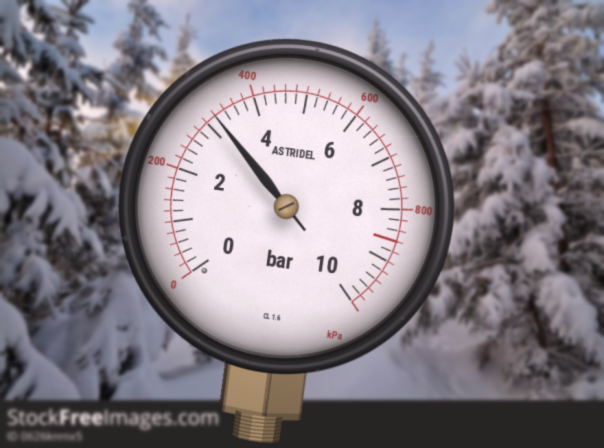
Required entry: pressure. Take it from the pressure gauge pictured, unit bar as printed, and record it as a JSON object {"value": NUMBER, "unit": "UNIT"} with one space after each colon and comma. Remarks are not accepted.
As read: {"value": 3.2, "unit": "bar"}
